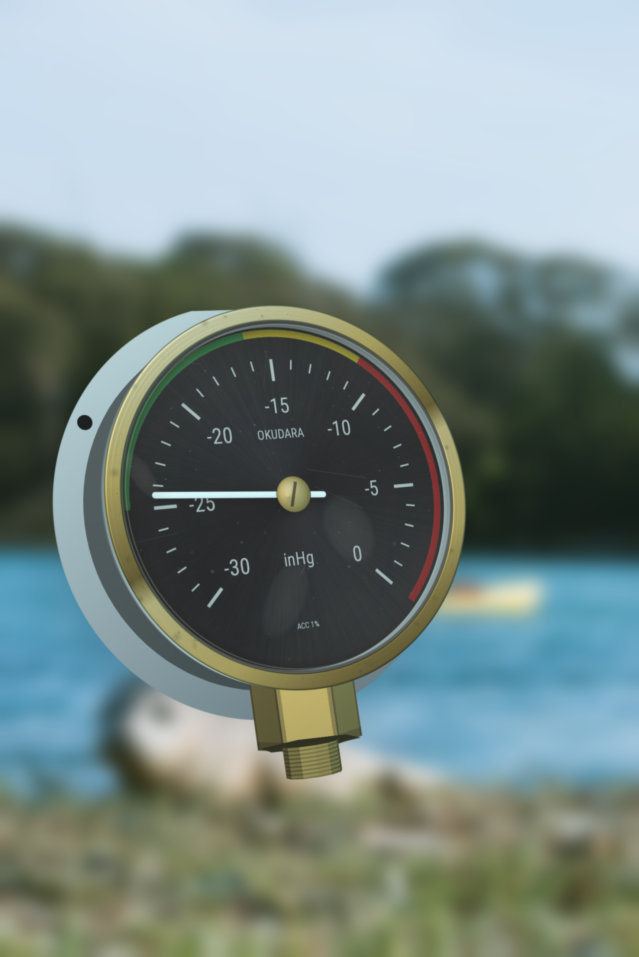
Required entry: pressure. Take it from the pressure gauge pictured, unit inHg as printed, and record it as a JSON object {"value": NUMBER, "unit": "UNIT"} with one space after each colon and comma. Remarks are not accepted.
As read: {"value": -24.5, "unit": "inHg"}
